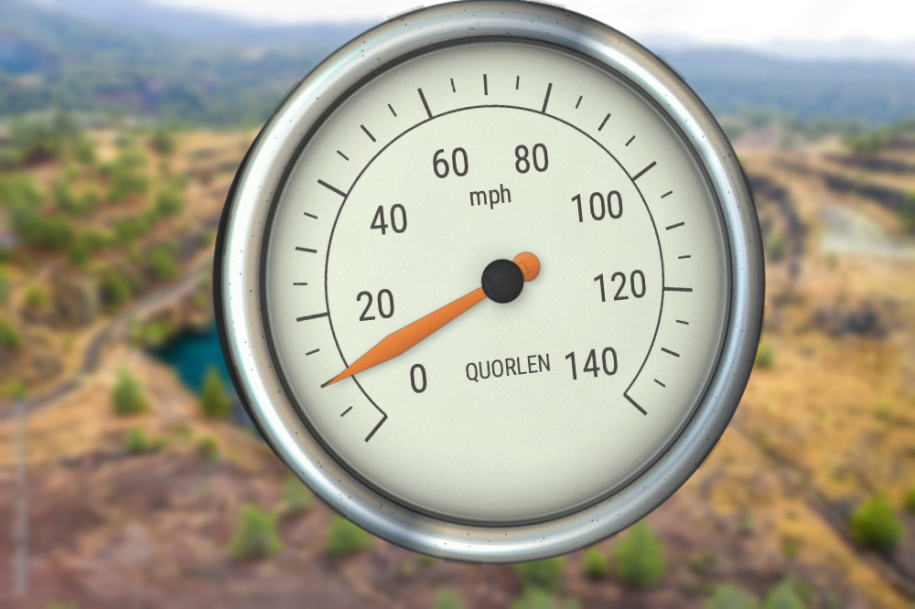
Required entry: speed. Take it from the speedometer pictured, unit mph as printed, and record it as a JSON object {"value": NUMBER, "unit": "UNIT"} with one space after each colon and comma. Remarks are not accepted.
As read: {"value": 10, "unit": "mph"}
